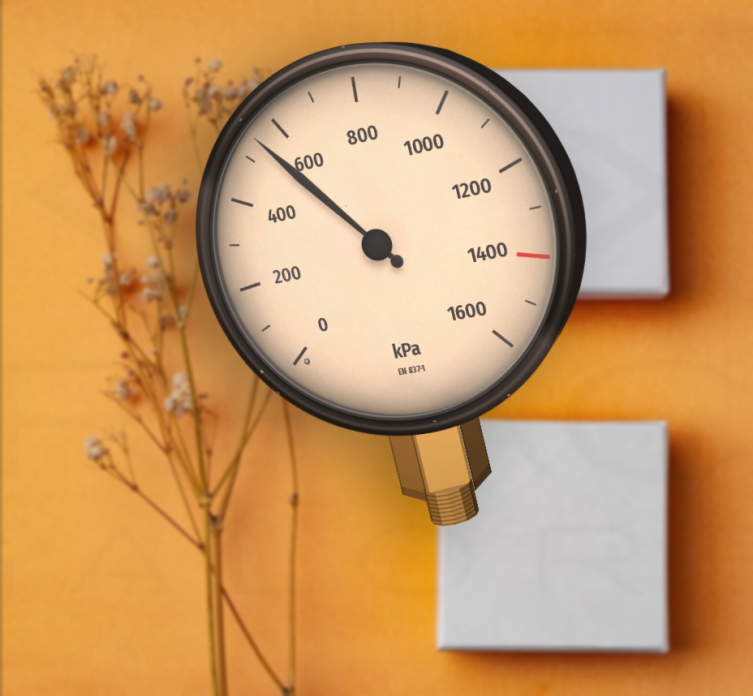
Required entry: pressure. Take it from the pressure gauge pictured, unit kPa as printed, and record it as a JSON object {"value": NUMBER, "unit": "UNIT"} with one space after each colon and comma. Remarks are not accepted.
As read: {"value": 550, "unit": "kPa"}
